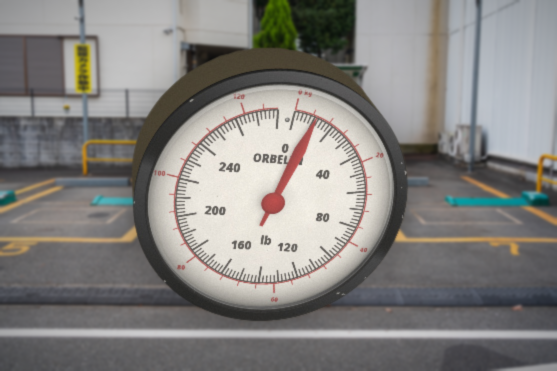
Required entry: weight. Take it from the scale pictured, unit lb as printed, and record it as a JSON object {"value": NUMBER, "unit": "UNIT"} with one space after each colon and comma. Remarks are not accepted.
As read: {"value": 10, "unit": "lb"}
